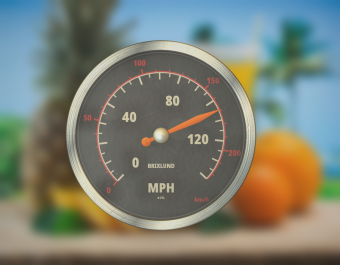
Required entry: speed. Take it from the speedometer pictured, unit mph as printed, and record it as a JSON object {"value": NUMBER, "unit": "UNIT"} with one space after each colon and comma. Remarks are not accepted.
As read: {"value": 105, "unit": "mph"}
